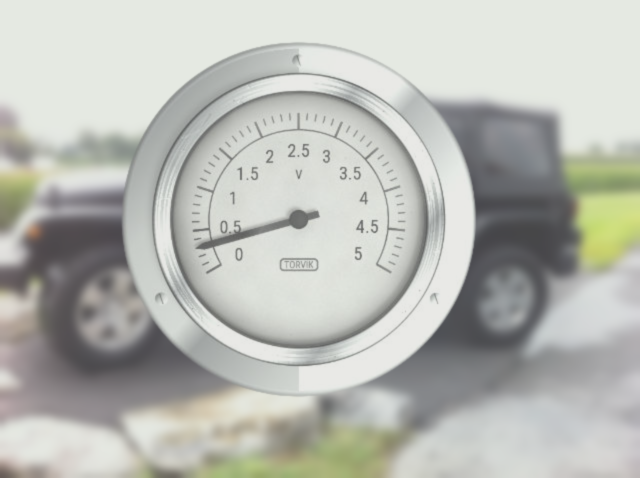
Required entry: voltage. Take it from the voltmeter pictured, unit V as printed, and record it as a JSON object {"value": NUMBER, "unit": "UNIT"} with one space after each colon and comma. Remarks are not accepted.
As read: {"value": 0.3, "unit": "V"}
